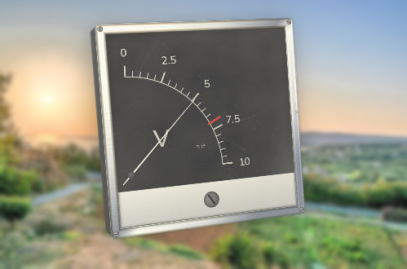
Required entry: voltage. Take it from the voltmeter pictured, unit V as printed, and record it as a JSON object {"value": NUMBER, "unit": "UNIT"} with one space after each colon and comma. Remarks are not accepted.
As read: {"value": 5, "unit": "V"}
